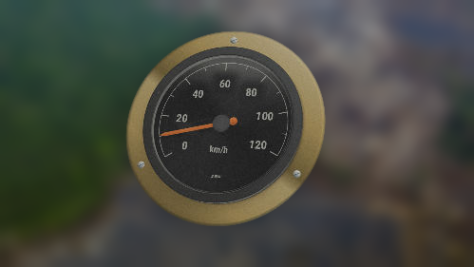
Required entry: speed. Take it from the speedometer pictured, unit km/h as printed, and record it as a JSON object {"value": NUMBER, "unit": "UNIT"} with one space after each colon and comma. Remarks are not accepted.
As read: {"value": 10, "unit": "km/h"}
